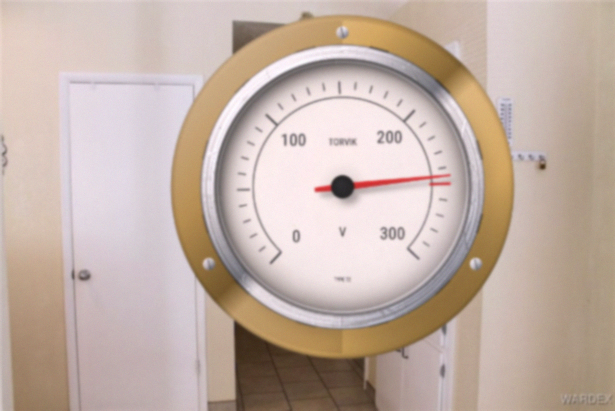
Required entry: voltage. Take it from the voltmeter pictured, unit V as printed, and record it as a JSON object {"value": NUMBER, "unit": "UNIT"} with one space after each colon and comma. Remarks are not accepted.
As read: {"value": 245, "unit": "V"}
